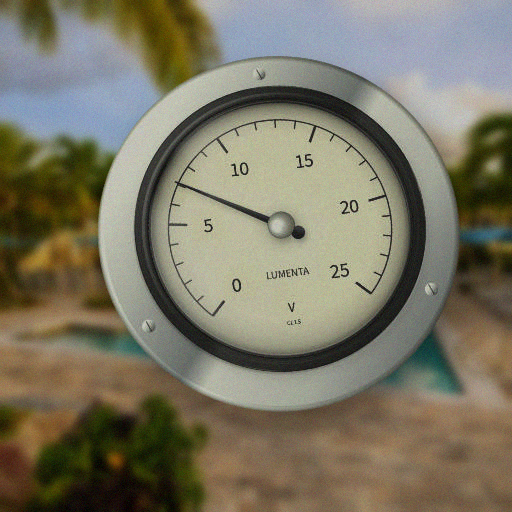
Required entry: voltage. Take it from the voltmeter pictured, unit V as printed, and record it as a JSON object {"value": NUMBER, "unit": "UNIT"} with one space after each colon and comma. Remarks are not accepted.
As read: {"value": 7, "unit": "V"}
